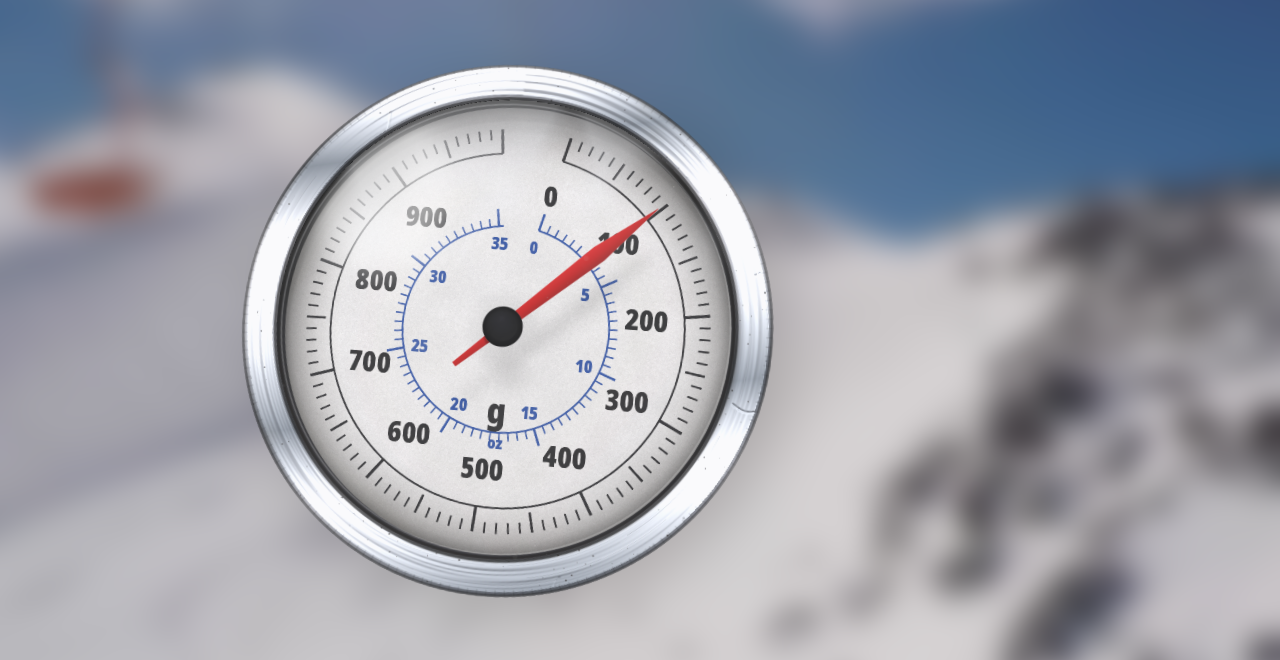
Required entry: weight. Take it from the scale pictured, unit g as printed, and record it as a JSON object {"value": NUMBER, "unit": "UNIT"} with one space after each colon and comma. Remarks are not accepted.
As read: {"value": 100, "unit": "g"}
